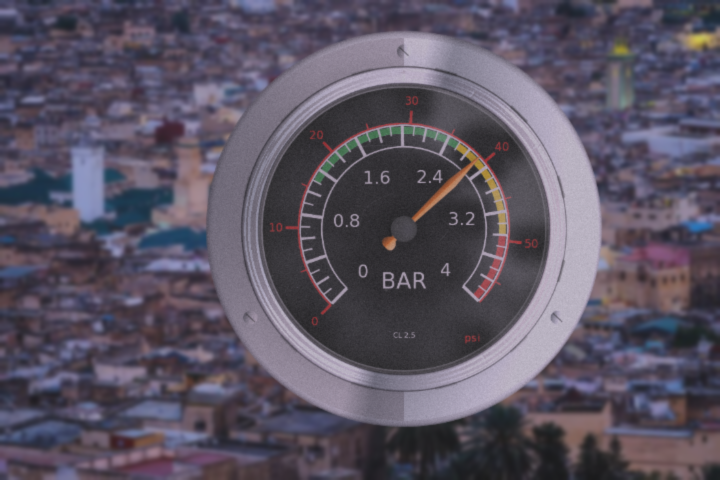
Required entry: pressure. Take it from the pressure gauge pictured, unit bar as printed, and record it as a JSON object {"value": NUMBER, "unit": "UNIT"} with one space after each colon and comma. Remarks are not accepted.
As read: {"value": 2.7, "unit": "bar"}
